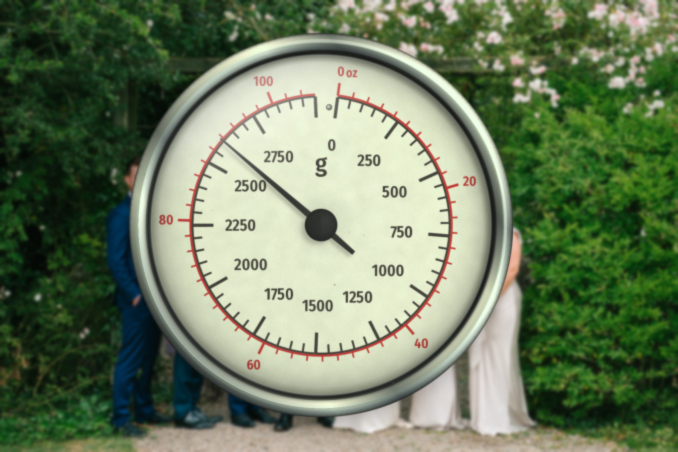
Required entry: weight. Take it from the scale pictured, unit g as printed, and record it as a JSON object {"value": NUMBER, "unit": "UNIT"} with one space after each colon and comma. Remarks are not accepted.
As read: {"value": 2600, "unit": "g"}
